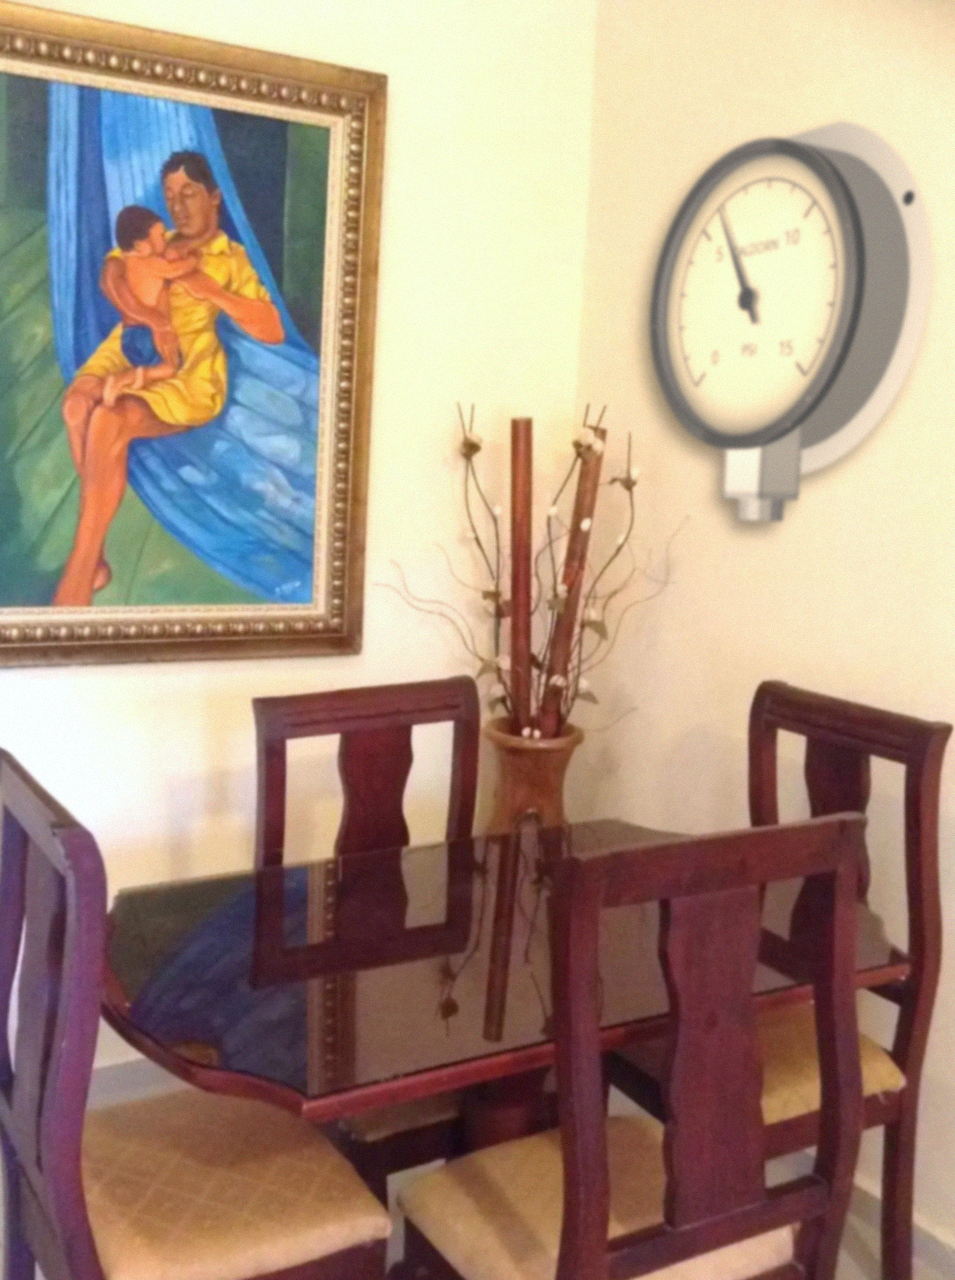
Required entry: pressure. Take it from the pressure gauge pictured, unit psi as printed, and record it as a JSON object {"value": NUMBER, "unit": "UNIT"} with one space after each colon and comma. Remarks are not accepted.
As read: {"value": 6, "unit": "psi"}
